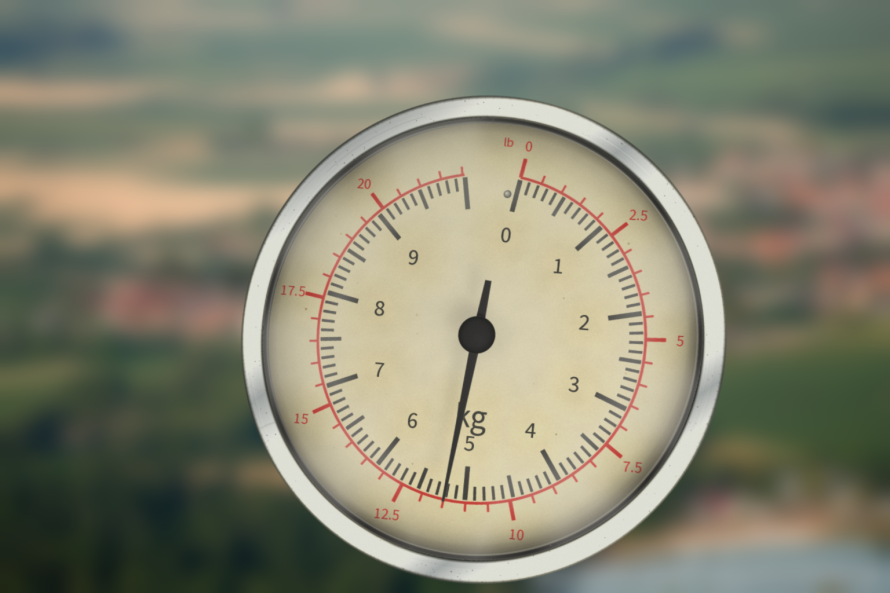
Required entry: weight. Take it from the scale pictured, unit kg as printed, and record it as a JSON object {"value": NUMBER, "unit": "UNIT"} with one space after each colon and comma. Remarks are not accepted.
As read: {"value": 5.2, "unit": "kg"}
